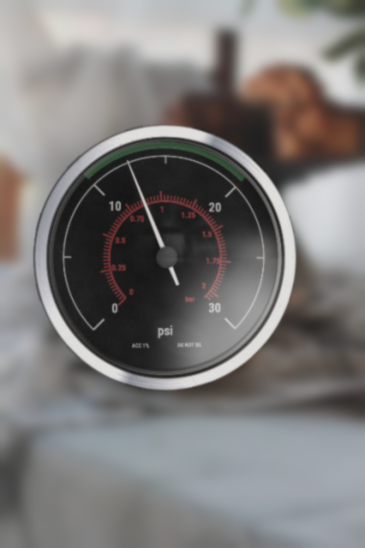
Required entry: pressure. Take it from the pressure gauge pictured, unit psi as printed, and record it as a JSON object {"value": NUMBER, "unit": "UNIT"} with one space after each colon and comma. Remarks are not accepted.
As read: {"value": 12.5, "unit": "psi"}
